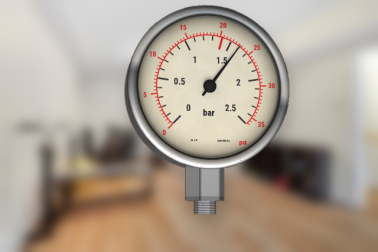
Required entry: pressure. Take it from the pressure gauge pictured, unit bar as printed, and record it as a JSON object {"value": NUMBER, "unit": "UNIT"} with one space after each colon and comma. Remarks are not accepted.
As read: {"value": 1.6, "unit": "bar"}
